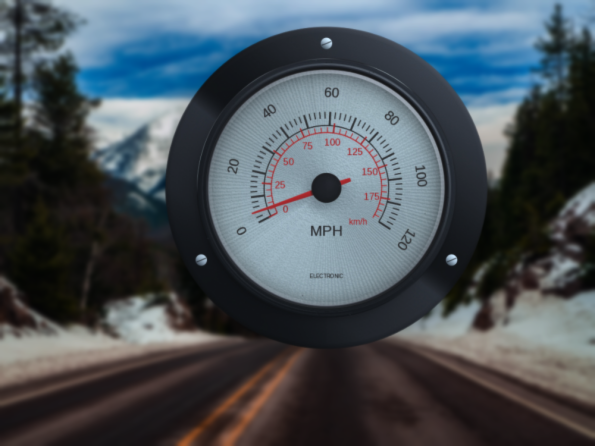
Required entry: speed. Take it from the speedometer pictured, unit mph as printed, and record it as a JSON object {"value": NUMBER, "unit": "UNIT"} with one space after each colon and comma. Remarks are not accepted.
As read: {"value": 4, "unit": "mph"}
